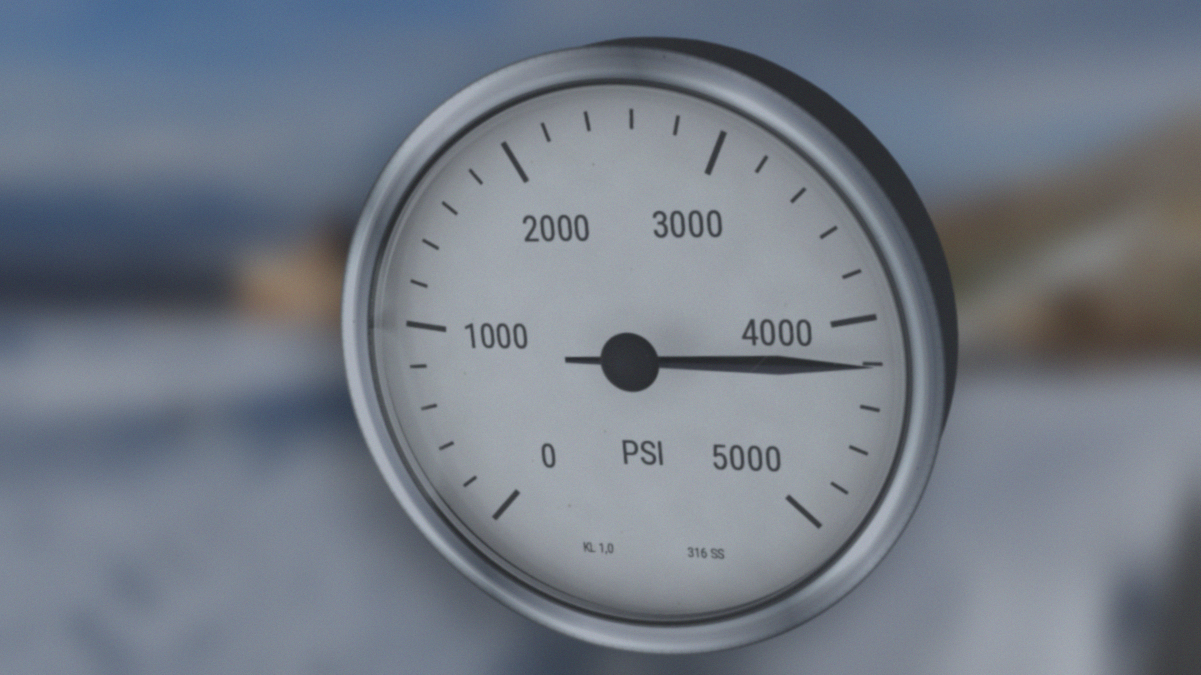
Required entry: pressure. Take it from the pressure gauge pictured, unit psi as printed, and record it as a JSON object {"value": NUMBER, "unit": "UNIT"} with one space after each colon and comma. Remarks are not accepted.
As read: {"value": 4200, "unit": "psi"}
